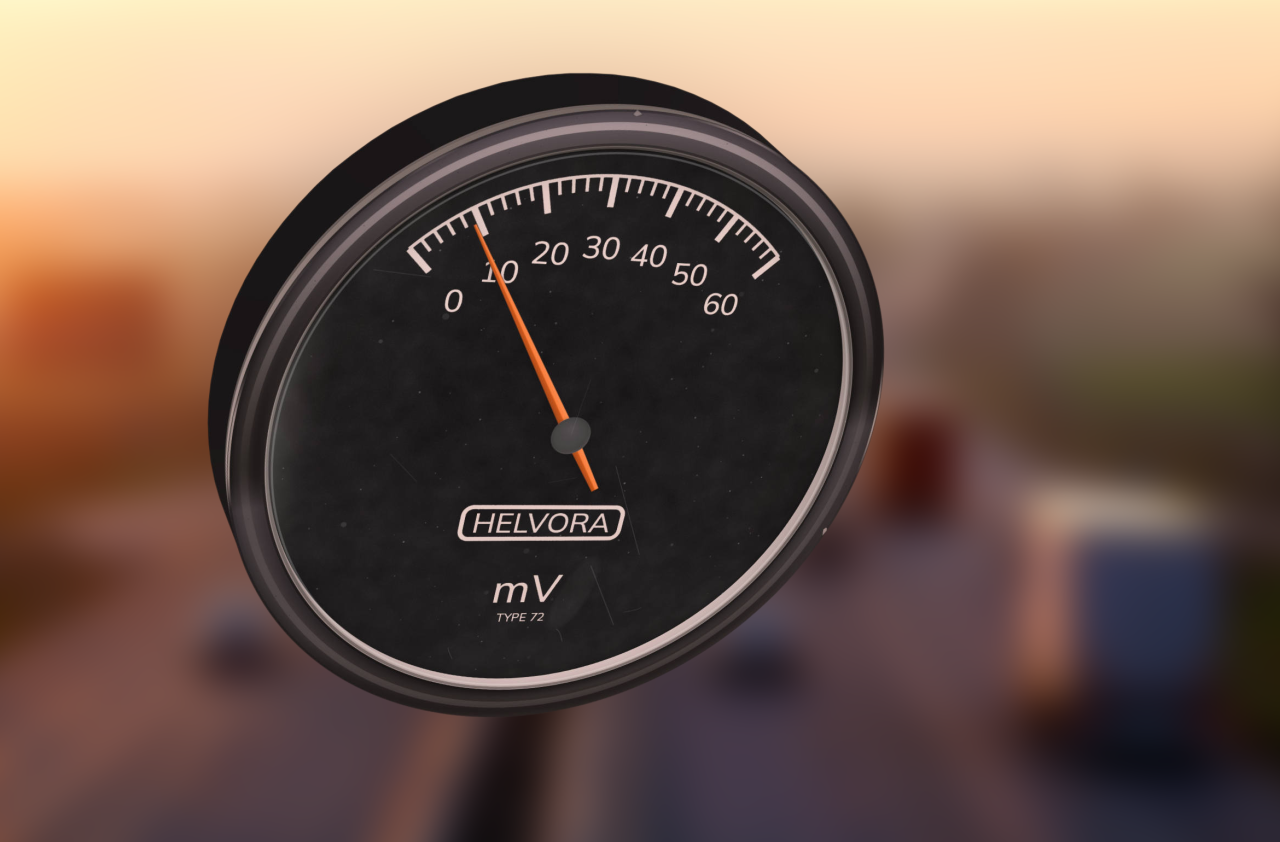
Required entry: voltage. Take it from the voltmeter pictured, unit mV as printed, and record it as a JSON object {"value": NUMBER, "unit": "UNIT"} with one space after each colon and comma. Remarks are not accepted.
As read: {"value": 9, "unit": "mV"}
